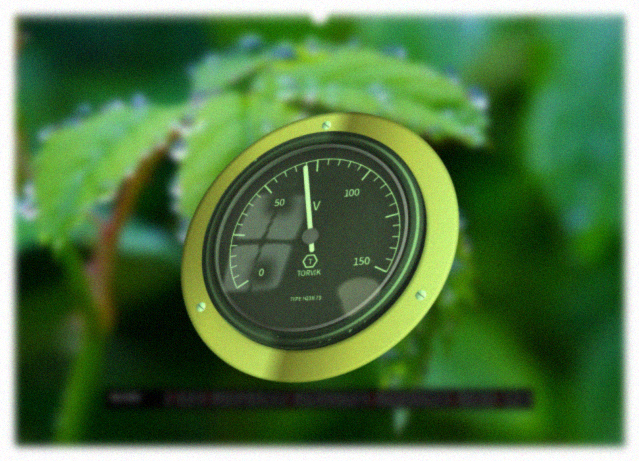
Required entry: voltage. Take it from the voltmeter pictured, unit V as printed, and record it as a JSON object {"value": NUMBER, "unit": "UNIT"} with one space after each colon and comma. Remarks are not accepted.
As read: {"value": 70, "unit": "V"}
